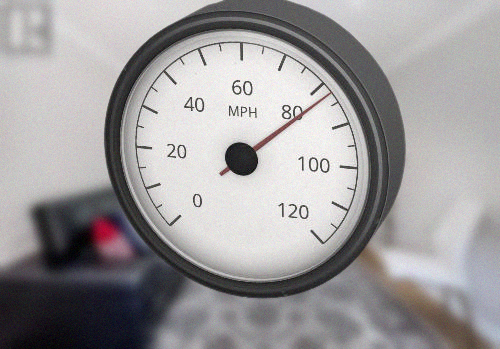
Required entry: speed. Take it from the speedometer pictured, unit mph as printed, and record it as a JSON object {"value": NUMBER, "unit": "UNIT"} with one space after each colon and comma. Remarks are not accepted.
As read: {"value": 82.5, "unit": "mph"}
